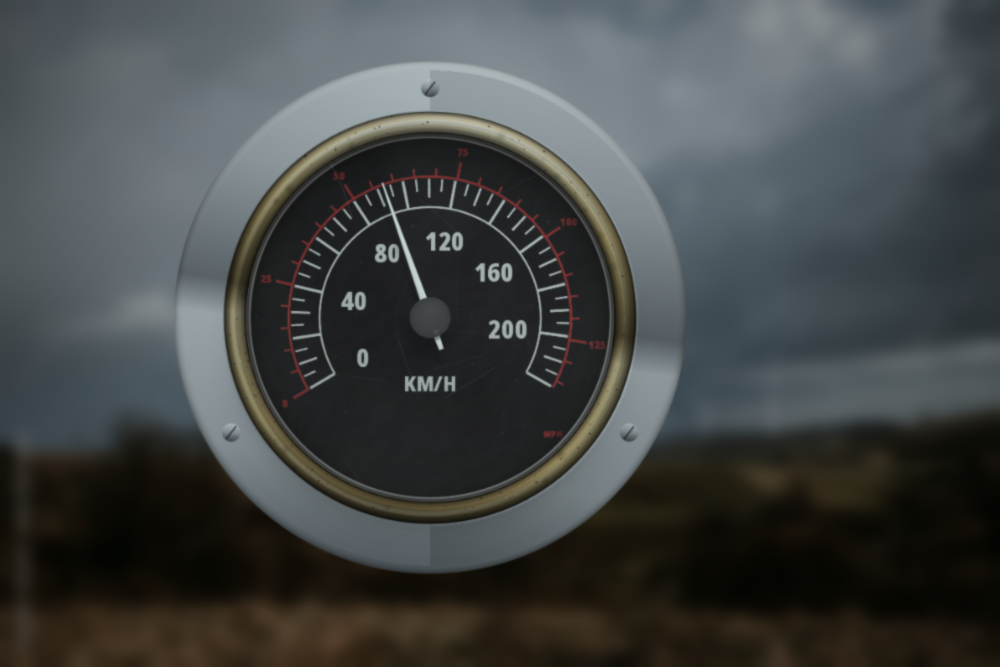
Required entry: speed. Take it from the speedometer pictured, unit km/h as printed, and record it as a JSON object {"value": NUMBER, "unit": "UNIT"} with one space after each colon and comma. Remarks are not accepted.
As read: {"value": 92.5, "unit": "km/h"}
